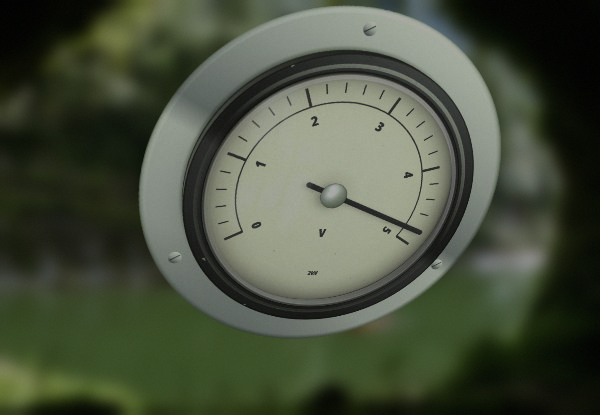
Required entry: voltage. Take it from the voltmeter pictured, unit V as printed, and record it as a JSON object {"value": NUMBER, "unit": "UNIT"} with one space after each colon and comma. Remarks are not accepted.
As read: {"value": 4.8, "unit": "V"}
